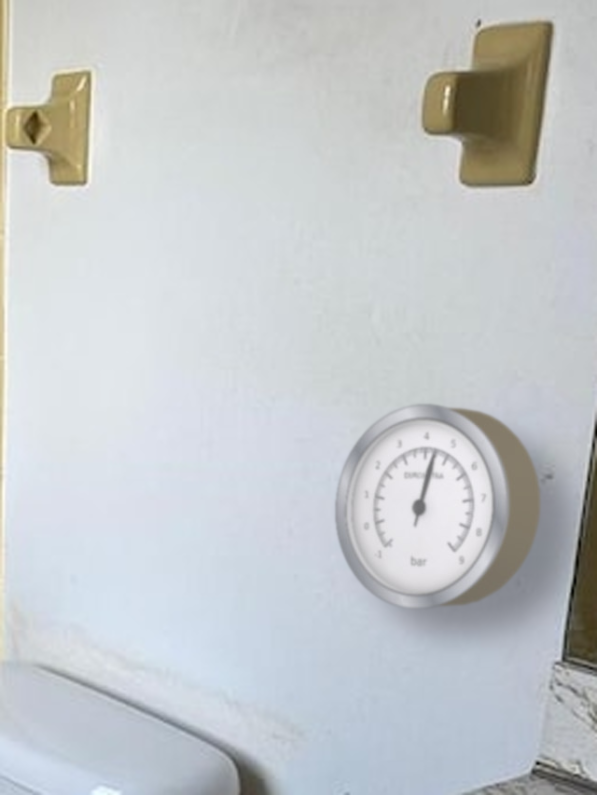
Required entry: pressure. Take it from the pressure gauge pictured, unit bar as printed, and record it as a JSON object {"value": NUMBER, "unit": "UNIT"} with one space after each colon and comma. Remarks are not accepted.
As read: {"value": 4.5, "unit": "bar"}
